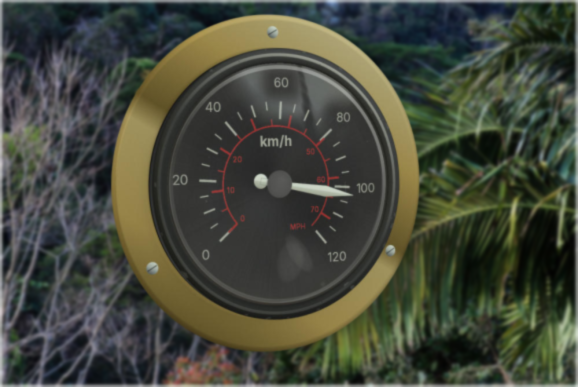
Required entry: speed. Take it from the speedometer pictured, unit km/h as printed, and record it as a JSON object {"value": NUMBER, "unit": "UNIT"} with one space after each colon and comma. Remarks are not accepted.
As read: {"value": 102.5, "unit": "km/h"}
